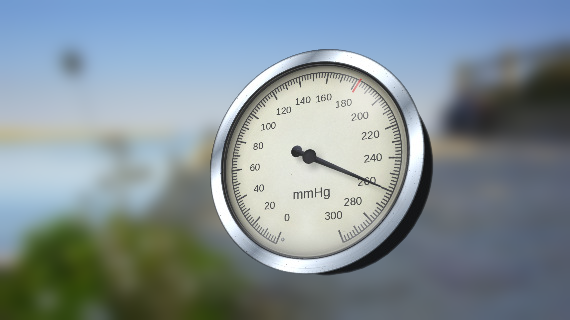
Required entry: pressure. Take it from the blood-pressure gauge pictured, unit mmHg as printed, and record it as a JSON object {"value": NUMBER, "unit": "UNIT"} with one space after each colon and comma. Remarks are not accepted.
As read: {"value": 260, "unit": "mmHg"}
